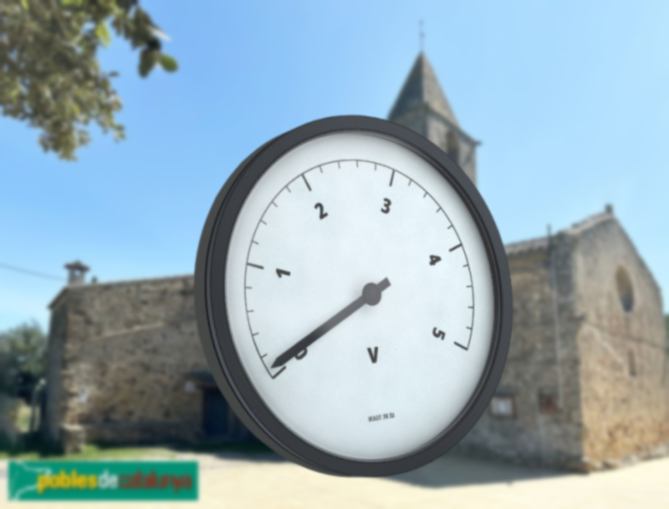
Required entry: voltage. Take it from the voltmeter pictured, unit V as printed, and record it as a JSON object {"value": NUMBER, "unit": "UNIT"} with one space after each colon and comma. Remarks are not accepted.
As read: {"value": 0.1, "unit": "V"}
